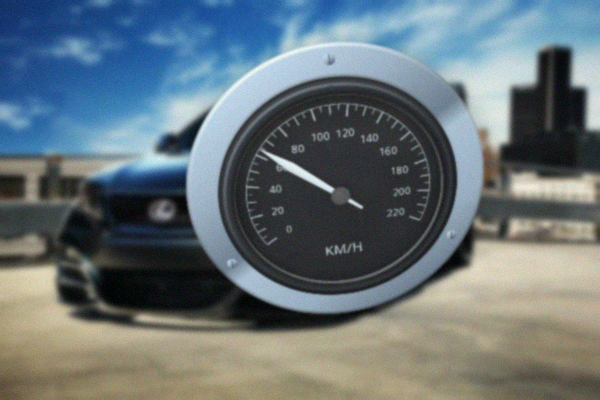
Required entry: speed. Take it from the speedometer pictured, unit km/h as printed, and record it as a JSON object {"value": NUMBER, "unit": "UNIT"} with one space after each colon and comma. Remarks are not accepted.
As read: {"value": 65, "unit": "km/h"}
